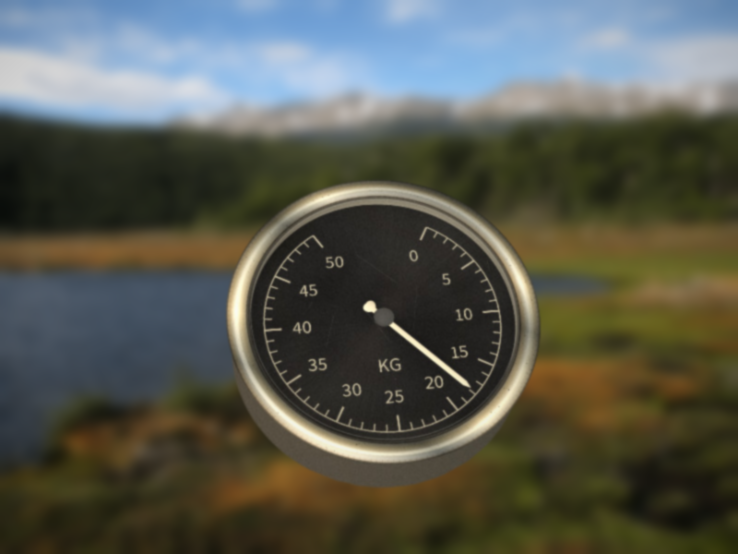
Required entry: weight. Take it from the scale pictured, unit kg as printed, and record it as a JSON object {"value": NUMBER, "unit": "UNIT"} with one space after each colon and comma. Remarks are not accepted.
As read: {"value": 18, "unit": "kg"}
